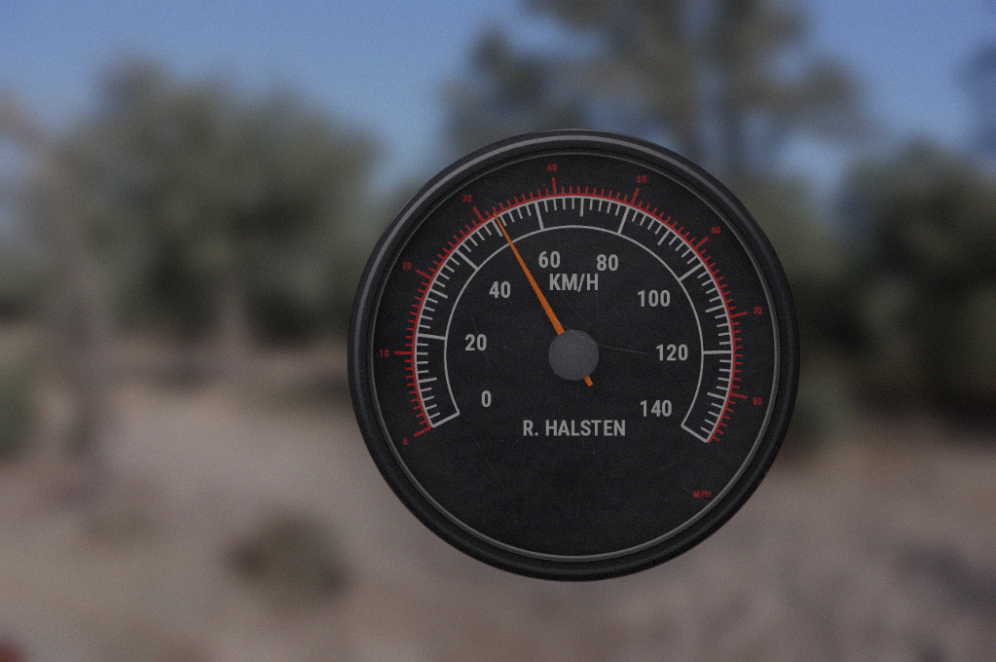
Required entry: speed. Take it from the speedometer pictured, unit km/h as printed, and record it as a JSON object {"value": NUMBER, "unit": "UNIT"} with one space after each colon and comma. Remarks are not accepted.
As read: {"value": 51, "unit": "km/h"}
